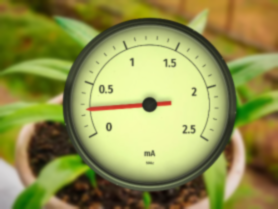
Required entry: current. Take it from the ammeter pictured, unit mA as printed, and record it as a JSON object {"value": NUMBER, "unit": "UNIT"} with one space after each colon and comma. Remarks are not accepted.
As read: {"value": 0.25, "unit": "mA"}
